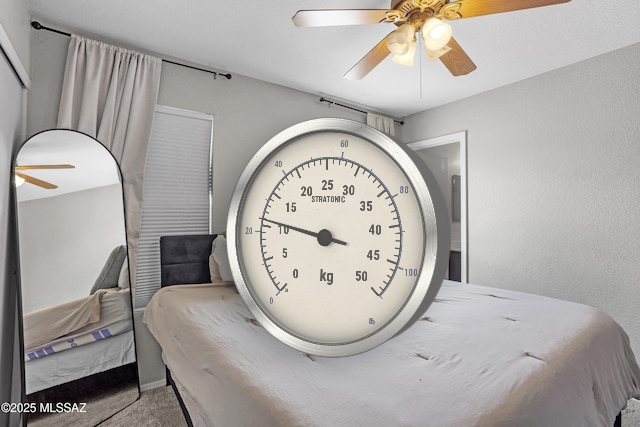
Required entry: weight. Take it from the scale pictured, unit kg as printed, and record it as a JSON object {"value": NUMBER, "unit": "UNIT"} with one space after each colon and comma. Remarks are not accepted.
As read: {"value": 11, "unit": "kg"}
